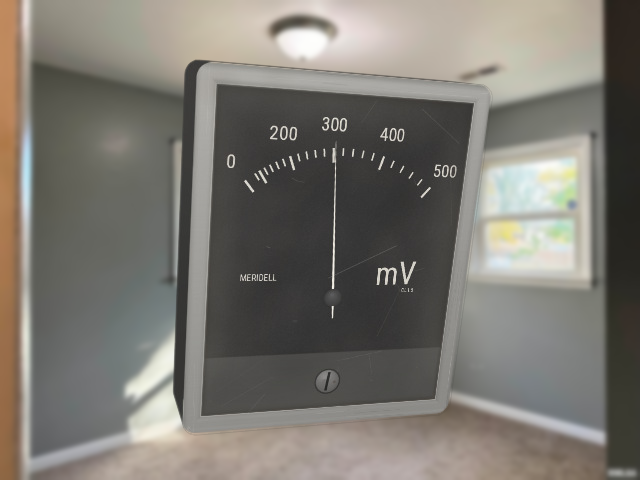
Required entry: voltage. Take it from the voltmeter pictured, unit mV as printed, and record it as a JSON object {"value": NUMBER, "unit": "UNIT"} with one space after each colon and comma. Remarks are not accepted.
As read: {"value": 300, "unit": "mV"}
